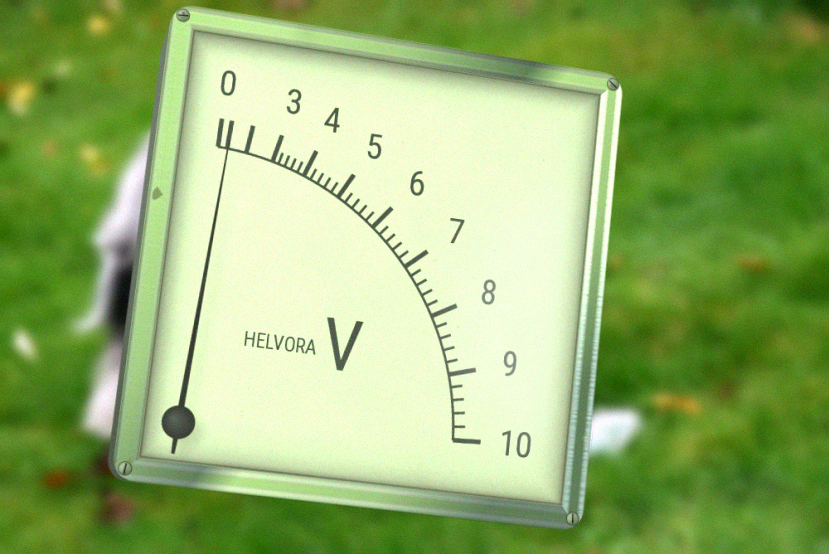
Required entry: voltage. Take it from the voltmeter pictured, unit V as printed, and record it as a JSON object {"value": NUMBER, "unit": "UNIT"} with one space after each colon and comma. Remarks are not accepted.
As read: {"value": 1, "unit": "V"}
